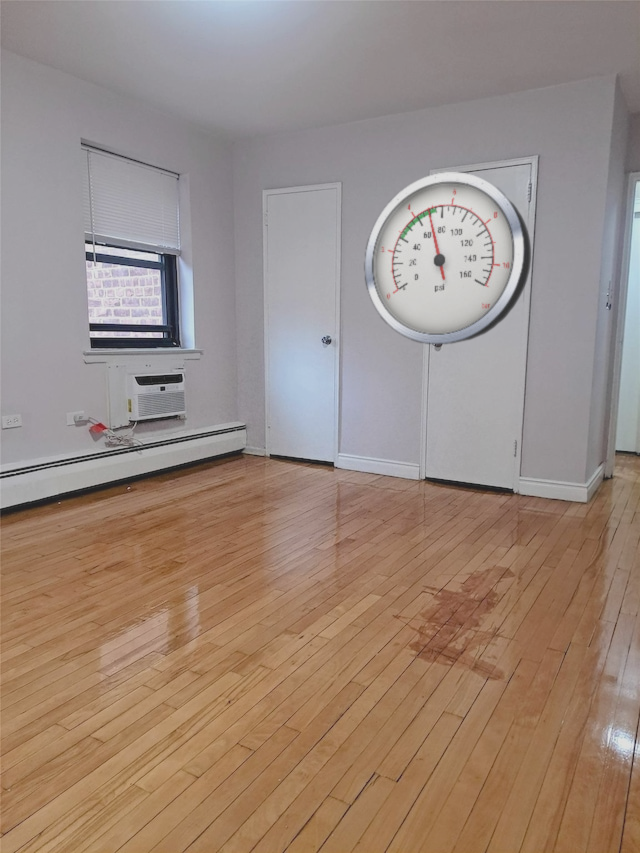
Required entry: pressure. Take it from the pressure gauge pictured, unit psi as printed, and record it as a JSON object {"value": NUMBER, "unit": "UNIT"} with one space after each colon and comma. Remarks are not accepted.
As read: {"value": 70, "unit": "psi"}
